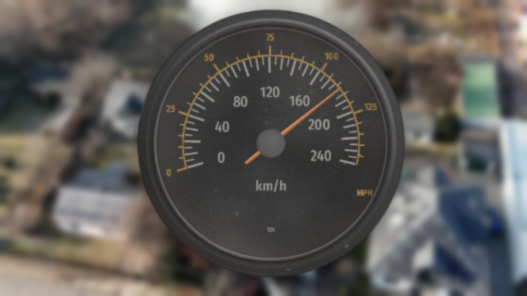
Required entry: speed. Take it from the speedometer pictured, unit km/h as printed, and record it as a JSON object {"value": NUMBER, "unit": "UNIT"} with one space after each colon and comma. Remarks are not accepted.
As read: {"value": 180, "unit": "km/h"}
